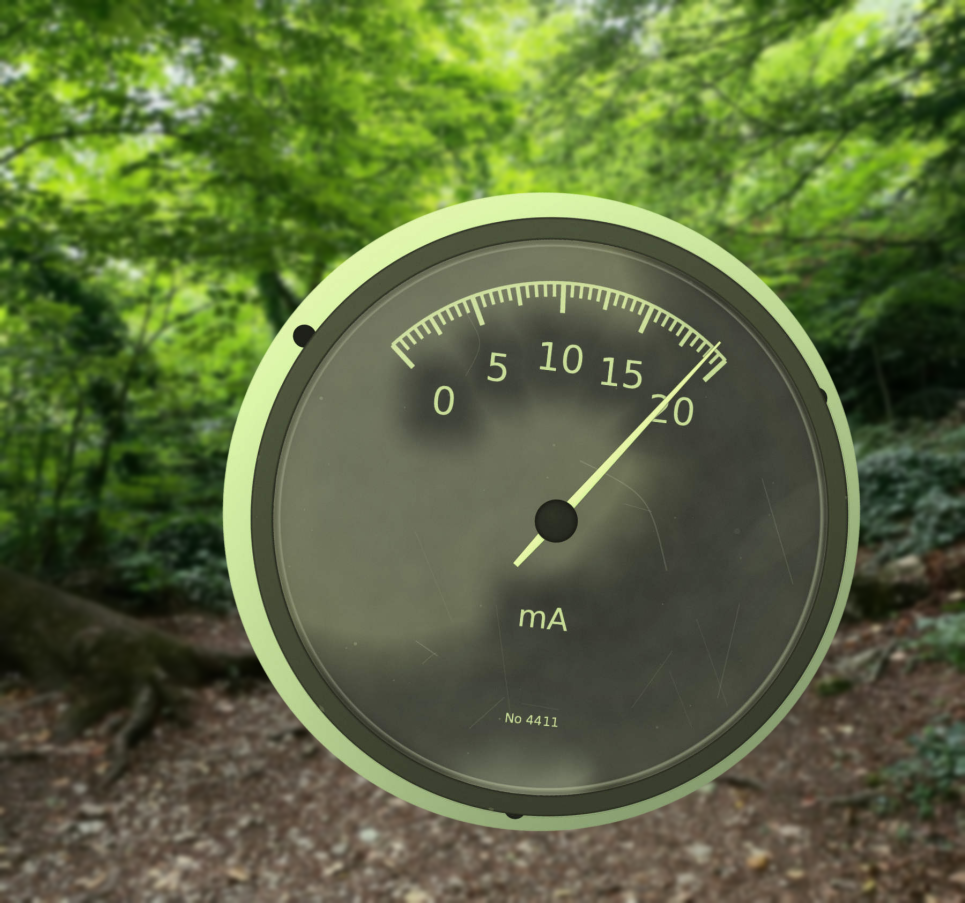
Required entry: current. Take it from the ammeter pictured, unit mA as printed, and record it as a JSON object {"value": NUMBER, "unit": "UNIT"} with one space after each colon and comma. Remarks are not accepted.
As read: {"value": 19, "unit": "mA"}
